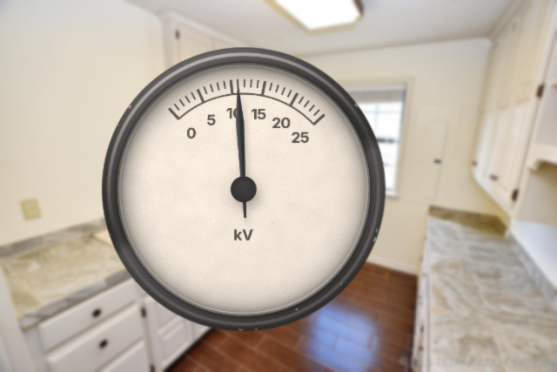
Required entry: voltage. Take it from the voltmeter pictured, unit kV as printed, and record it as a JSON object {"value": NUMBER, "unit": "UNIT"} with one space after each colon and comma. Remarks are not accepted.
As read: {"value": 11, "unit": "kV"}
